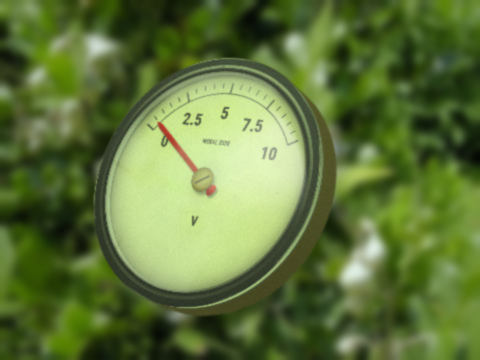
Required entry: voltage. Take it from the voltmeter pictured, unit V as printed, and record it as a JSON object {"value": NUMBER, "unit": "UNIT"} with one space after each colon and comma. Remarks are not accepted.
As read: {"value": 0.5, "unit": "V"}
